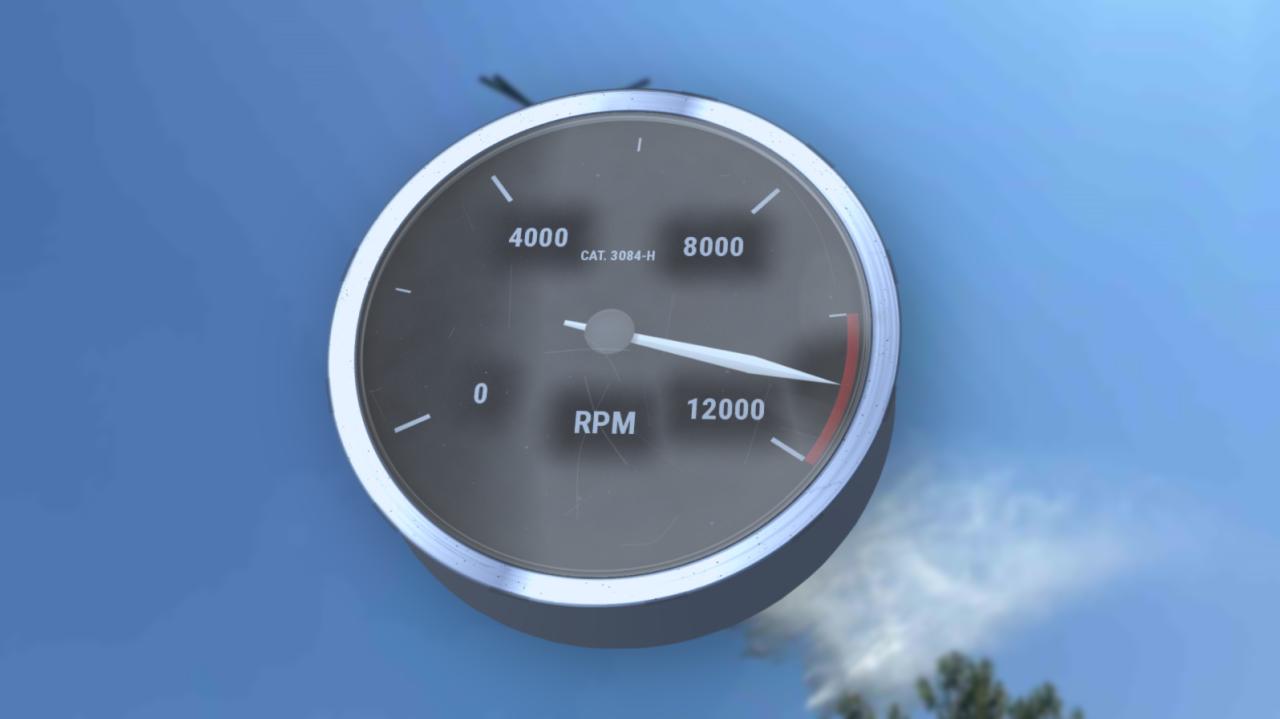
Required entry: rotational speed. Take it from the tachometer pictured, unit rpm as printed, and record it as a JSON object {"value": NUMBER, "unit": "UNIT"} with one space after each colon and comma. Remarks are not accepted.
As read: {"value": 11000, "unit": "rpm"}
